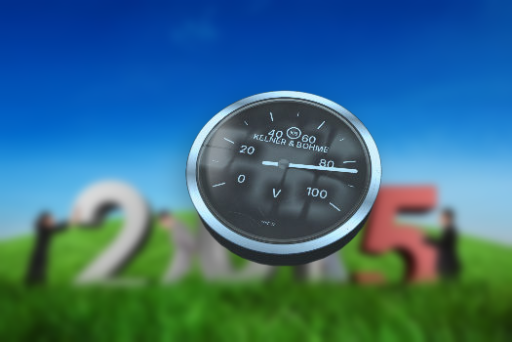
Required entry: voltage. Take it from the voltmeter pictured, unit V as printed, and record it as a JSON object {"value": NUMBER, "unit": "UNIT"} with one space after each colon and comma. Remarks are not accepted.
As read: {"value": 85, "unit": "V"}
